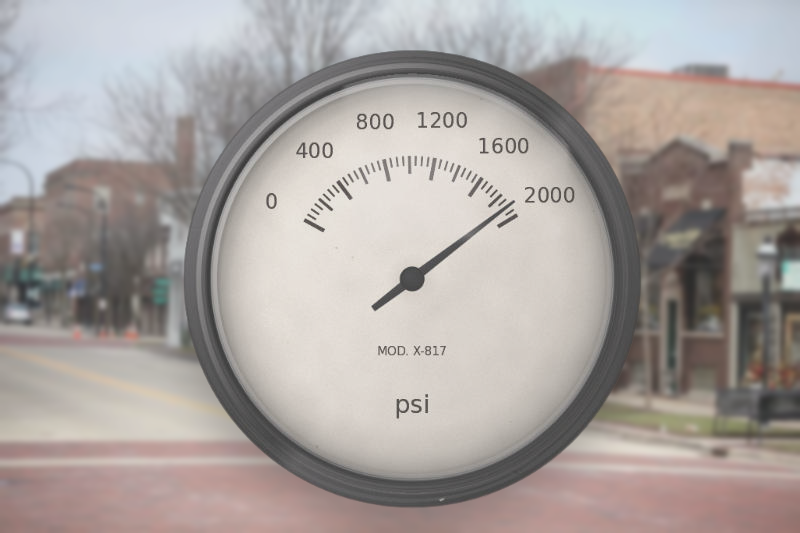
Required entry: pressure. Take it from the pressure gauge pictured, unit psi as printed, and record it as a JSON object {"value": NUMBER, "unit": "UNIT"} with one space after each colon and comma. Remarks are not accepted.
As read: {"value": 1900, "unit": "psi"}
